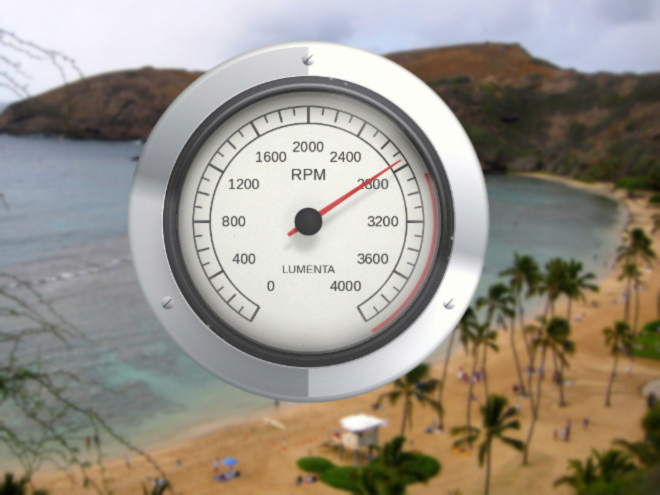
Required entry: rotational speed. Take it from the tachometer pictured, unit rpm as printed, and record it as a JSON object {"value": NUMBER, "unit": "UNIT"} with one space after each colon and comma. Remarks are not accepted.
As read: {"value": 2750, "unit": "rpm"}
